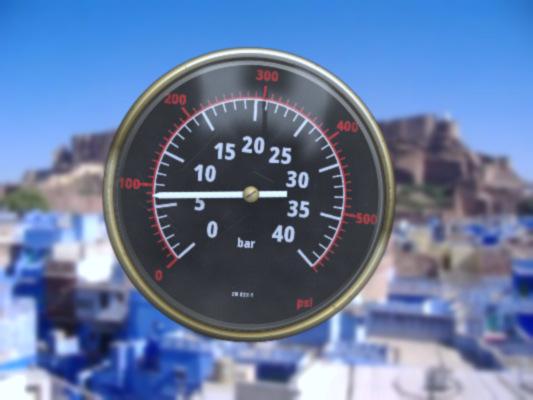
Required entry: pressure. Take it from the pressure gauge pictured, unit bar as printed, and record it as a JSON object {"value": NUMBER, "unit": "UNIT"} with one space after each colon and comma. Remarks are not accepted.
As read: {"value": 6, "unit": "bar"}
